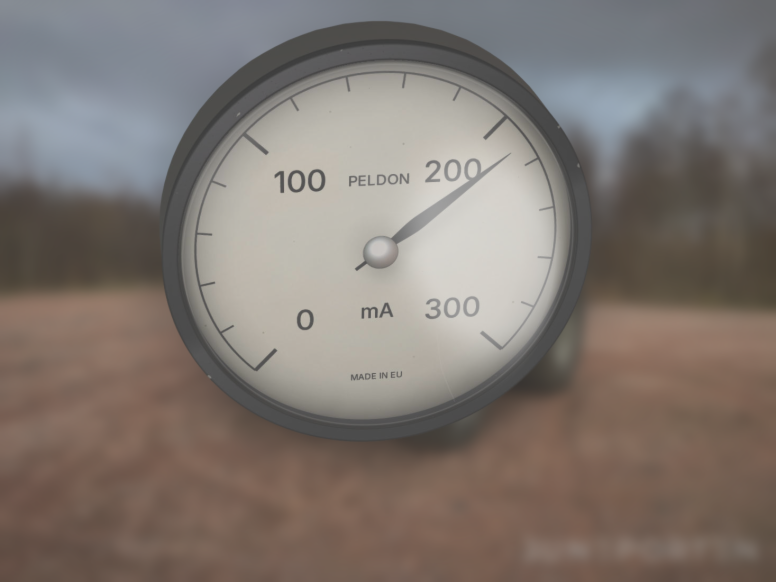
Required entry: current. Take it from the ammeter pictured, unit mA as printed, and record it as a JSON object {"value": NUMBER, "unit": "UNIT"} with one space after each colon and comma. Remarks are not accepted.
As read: {"value": 210, "unit": "mA"}
